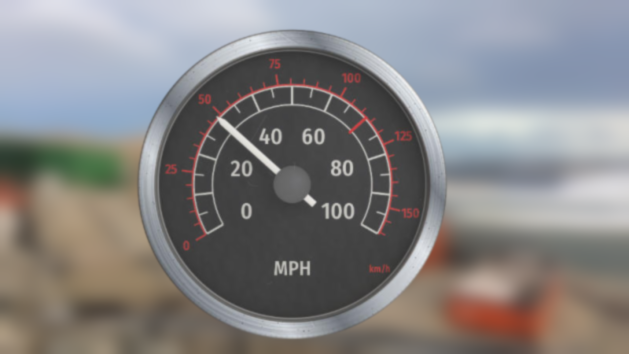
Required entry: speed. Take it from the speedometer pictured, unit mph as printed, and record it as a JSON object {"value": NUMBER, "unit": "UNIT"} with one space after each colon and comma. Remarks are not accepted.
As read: {"value": 30, "unit": "mph"}
